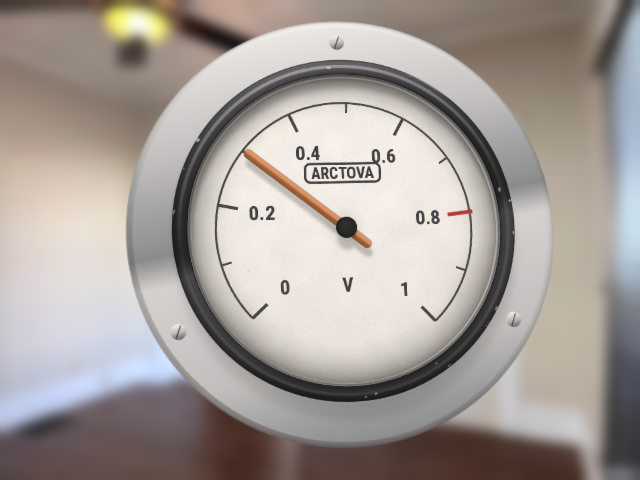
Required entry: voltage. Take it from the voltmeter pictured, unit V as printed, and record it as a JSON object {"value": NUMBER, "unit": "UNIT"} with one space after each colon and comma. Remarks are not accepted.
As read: {"value": 0.3, "unit": "V"}
